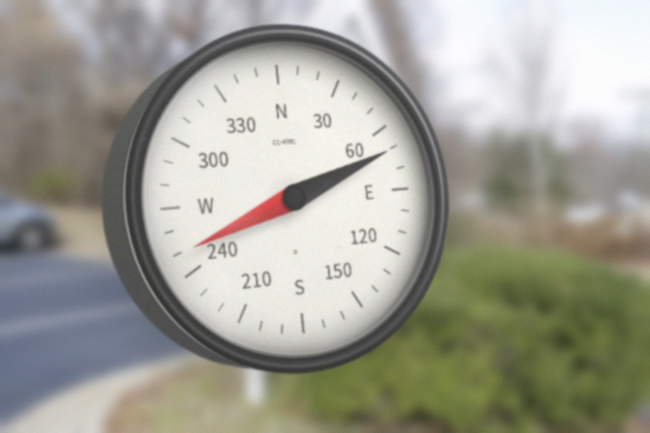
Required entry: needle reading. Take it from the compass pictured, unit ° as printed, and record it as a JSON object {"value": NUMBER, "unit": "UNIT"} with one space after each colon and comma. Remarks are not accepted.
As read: {"value": 250, "unit": "°"}
